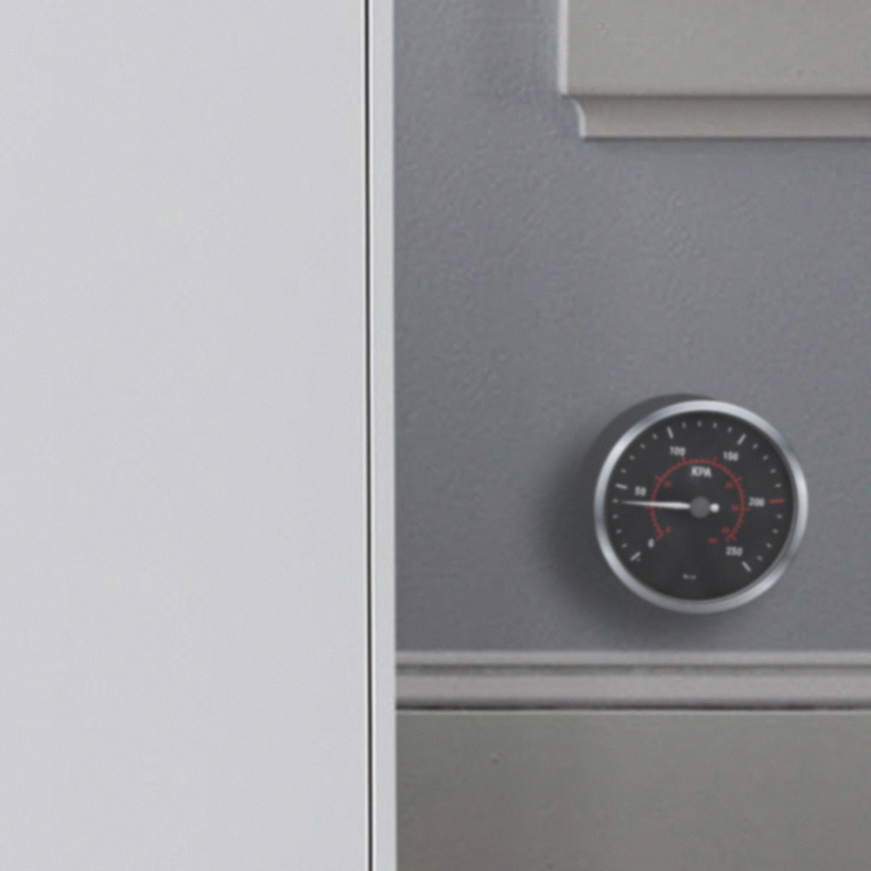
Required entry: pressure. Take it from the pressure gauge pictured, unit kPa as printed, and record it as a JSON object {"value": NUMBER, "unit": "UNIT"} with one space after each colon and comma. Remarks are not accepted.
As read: {"value": 40, "unit": "kPa"}
